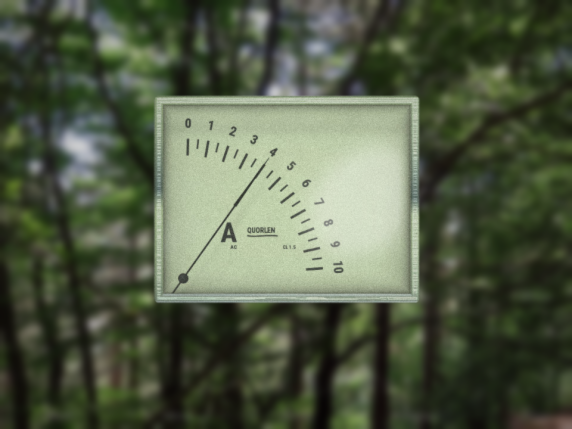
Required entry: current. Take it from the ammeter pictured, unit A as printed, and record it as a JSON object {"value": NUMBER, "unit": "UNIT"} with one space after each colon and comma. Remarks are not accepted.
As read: {"value": 4, "unit": "A"}
